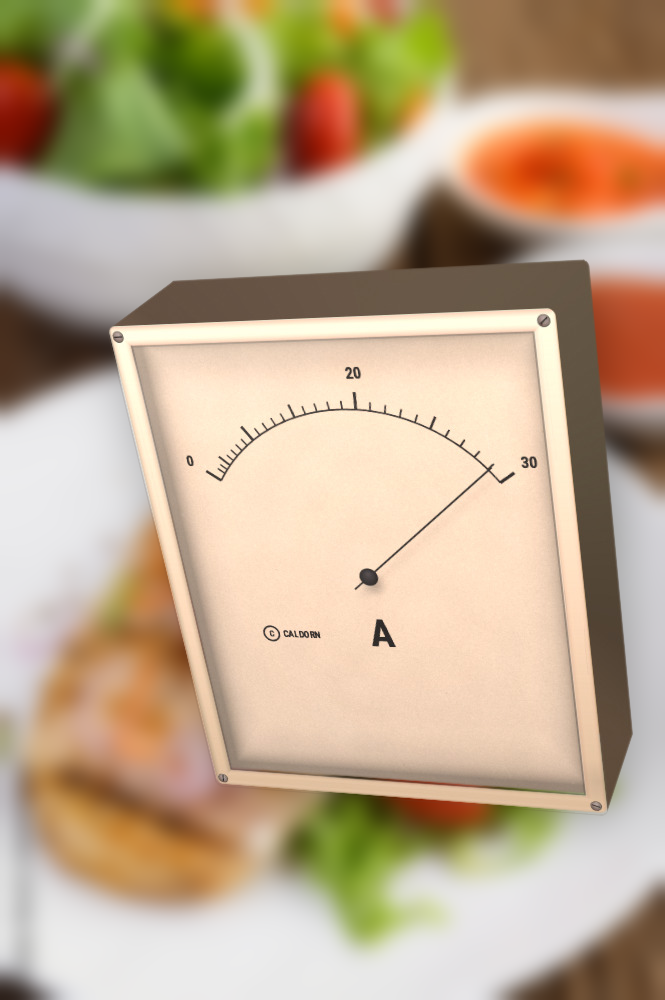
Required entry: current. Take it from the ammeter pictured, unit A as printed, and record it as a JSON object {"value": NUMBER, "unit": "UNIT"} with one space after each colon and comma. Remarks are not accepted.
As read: {"value": 29, "unit": "A"}
